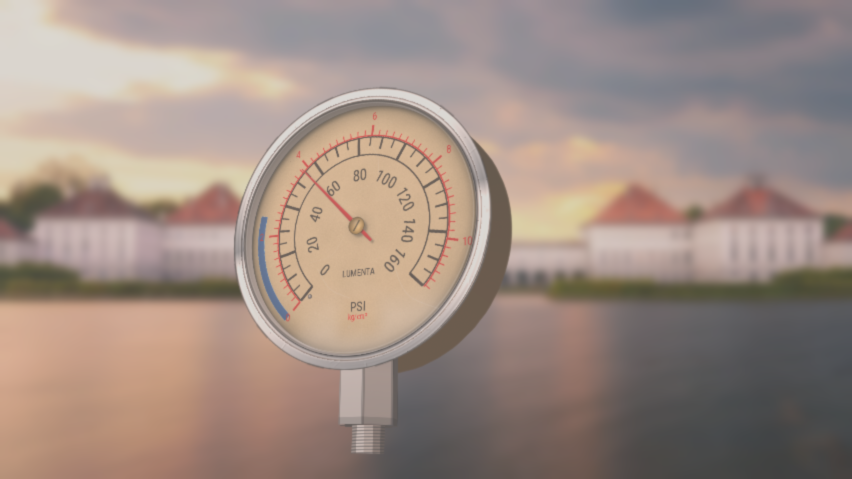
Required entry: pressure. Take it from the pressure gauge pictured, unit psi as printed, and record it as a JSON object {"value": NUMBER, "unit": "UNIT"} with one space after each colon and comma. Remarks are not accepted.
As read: {"value": 55, "unit": "psi"}
